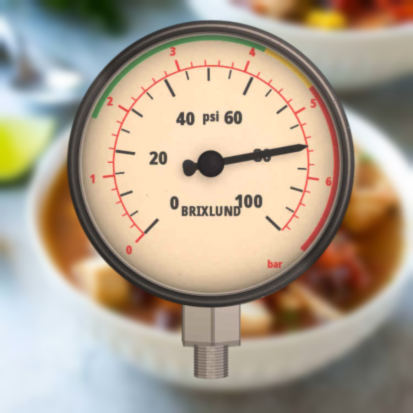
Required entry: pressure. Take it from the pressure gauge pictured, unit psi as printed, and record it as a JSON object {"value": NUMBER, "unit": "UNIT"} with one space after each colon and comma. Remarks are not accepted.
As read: {"value": 80, "unit": "psi"}
